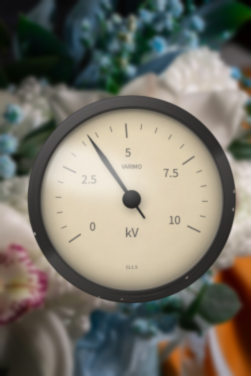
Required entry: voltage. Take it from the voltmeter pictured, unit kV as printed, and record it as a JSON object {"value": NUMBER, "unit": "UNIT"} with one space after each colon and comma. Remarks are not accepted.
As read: {"value": 3.75, "unit": "kV"}
